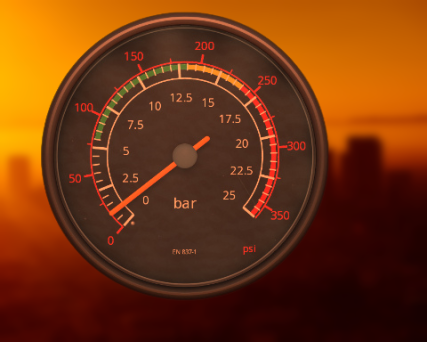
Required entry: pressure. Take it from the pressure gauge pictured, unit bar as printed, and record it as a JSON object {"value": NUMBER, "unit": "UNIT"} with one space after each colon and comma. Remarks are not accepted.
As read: {"value": 1, "unit": "bar"}
